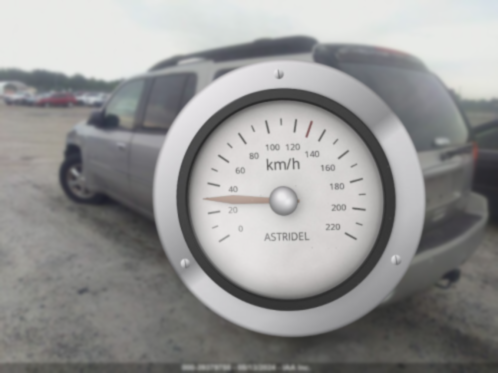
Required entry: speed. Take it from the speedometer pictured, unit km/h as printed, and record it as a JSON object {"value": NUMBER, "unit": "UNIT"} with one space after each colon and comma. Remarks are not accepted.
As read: {"value": 30, "unit": "km/h"}
